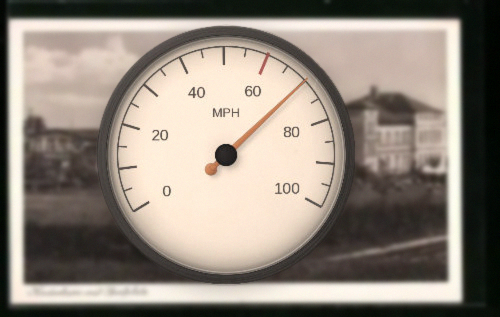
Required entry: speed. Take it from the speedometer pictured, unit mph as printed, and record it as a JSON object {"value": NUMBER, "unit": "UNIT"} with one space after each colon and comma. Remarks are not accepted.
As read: {"value": 70, "unit": "mph"}
